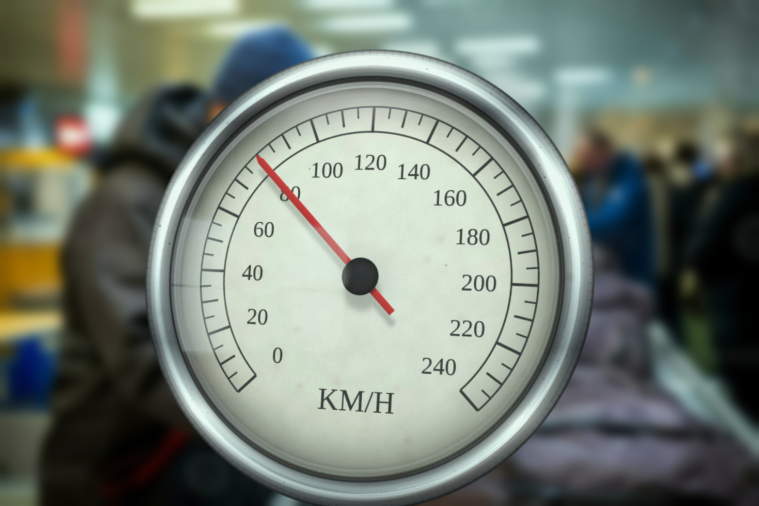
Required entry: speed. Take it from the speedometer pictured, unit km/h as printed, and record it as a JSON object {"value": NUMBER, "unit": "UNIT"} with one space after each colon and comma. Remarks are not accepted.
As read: {"value": 80, "unit": "km/h"}
